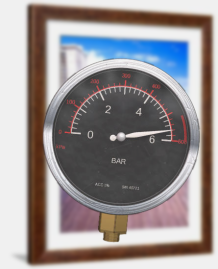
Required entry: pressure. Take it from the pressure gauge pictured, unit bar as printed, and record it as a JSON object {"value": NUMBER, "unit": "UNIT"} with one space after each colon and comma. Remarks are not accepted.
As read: {"value": 5.6, "unit": "bar"}
